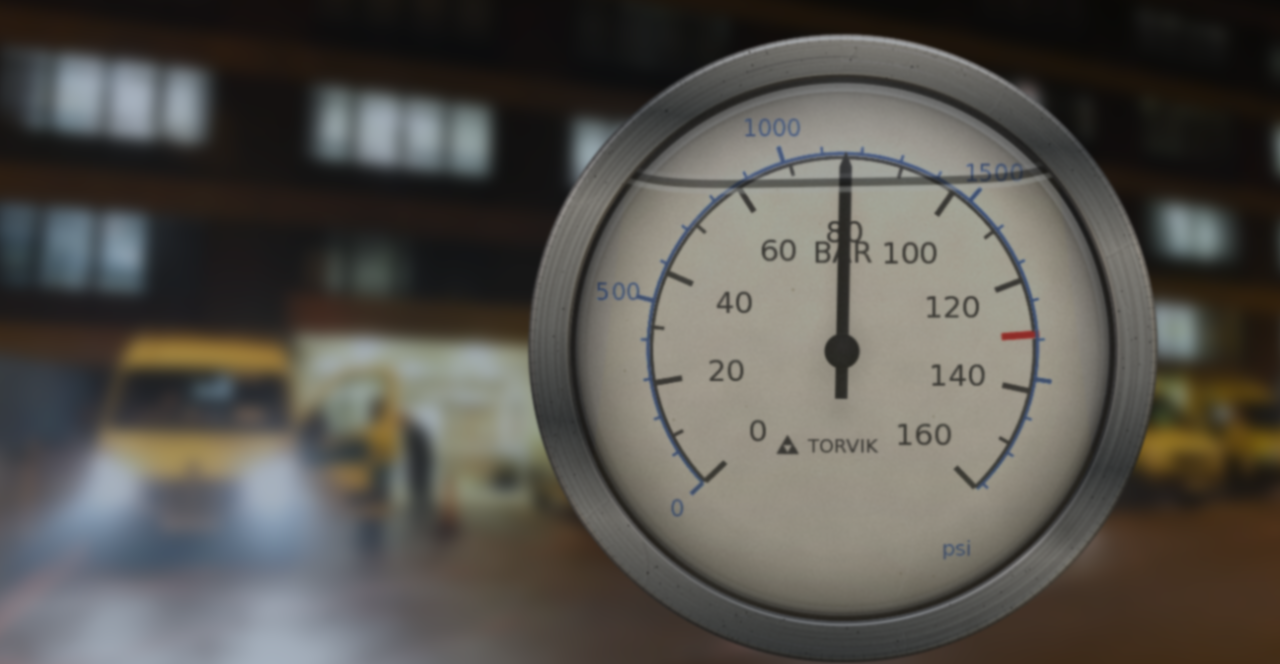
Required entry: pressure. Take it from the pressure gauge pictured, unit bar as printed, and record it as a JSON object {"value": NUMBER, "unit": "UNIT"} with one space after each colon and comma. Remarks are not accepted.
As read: {"value": 80, "unit": "bar"}
